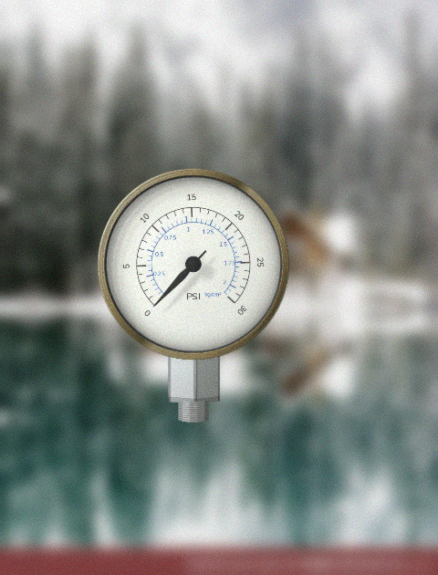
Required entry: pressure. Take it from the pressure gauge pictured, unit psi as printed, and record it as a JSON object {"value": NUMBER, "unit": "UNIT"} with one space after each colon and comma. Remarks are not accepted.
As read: {"value": 0, "unit": "psi"}
